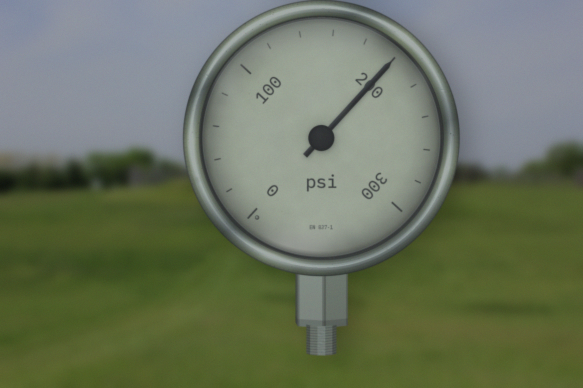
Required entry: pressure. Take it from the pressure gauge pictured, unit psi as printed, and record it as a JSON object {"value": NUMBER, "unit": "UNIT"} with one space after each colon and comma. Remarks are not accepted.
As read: {"value": 200, "unit": "psi"}
